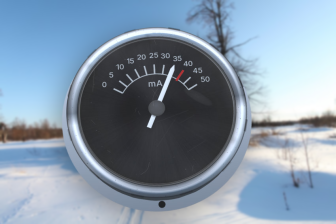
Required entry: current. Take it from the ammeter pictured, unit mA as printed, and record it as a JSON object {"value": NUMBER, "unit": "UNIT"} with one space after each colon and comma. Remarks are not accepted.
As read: {"value": 35, "unit": "mA"}
